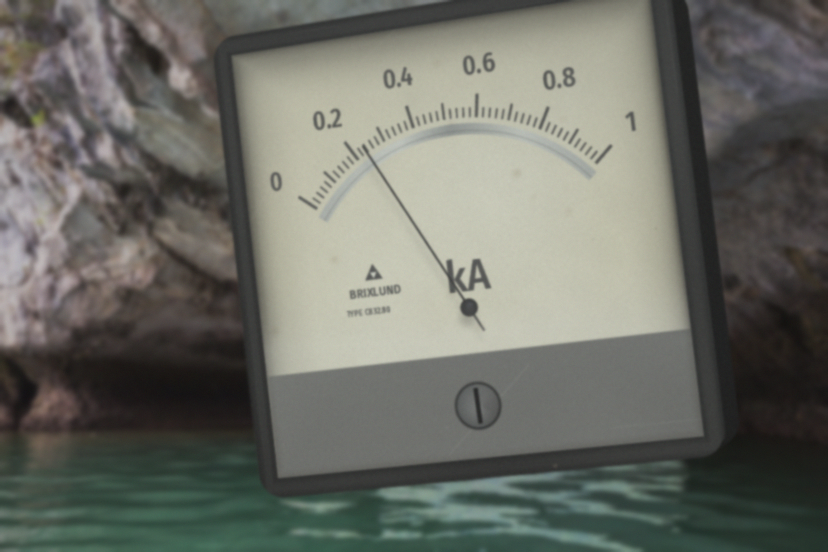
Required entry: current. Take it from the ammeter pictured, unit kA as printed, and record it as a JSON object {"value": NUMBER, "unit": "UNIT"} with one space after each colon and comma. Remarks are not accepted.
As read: {"value": 0.24, "unit": "kA"}
